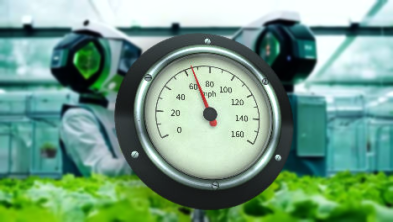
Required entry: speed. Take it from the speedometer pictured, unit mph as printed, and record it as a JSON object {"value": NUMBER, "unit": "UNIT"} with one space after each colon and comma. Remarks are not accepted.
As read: {"value": 65, "unit": "mph"}
